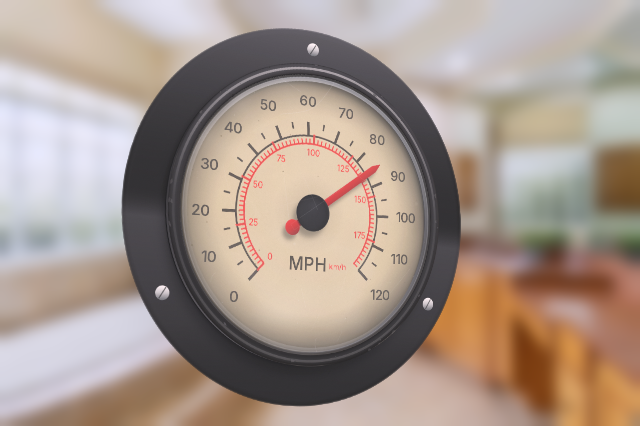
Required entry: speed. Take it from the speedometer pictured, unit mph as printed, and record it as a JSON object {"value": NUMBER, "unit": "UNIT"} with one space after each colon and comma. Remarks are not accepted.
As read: {"value": 85, "unit": "mph"}
